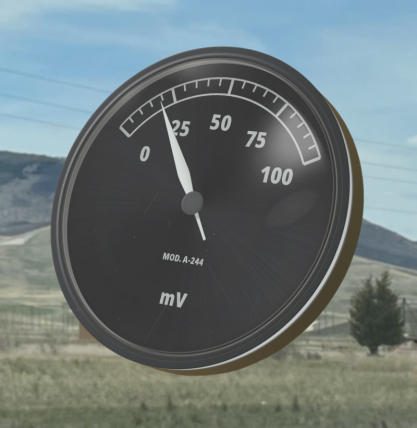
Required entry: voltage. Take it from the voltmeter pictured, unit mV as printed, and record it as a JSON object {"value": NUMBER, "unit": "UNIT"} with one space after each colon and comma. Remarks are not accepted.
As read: {"value": 20, "unit": "mV"}
